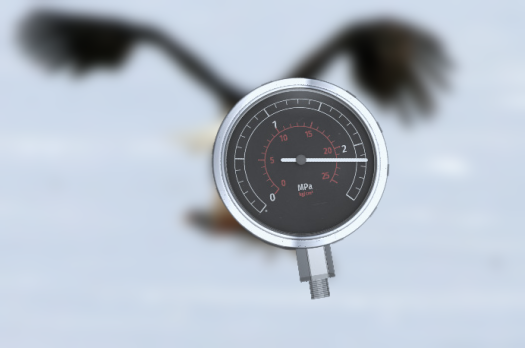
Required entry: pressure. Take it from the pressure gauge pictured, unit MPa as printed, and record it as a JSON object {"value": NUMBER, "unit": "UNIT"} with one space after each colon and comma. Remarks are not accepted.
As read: {"value": 2.15, "unit": "MPa"}
